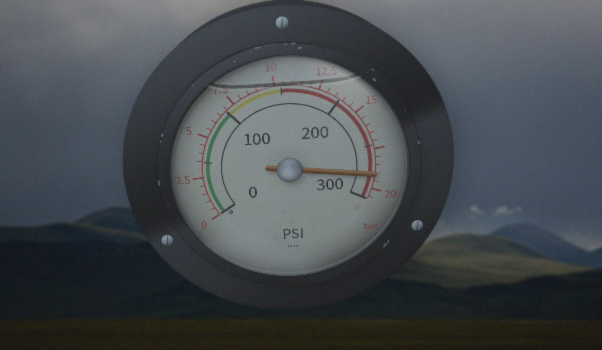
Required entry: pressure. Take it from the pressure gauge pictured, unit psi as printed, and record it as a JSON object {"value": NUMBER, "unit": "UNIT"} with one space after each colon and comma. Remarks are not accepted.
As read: {"value": 275, "unit": "psi"}
